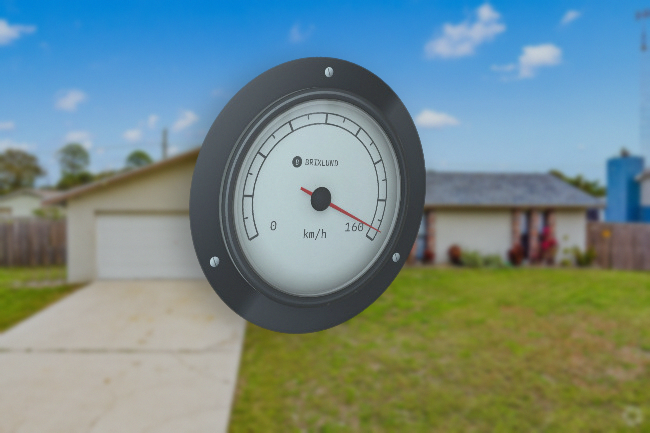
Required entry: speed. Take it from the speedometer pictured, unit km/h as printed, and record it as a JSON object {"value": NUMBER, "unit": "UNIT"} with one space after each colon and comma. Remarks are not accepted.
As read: {"value": 155, "unit": "km/h"}
